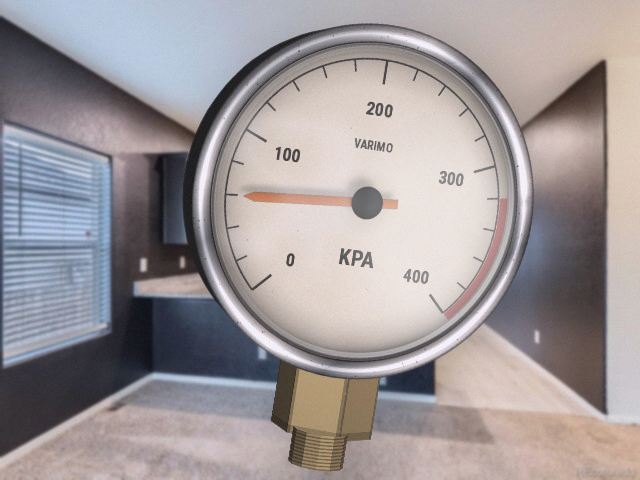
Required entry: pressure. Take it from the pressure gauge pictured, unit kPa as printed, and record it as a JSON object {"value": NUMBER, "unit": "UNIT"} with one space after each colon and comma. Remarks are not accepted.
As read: {"value": 60, "unit": "kPa"}
